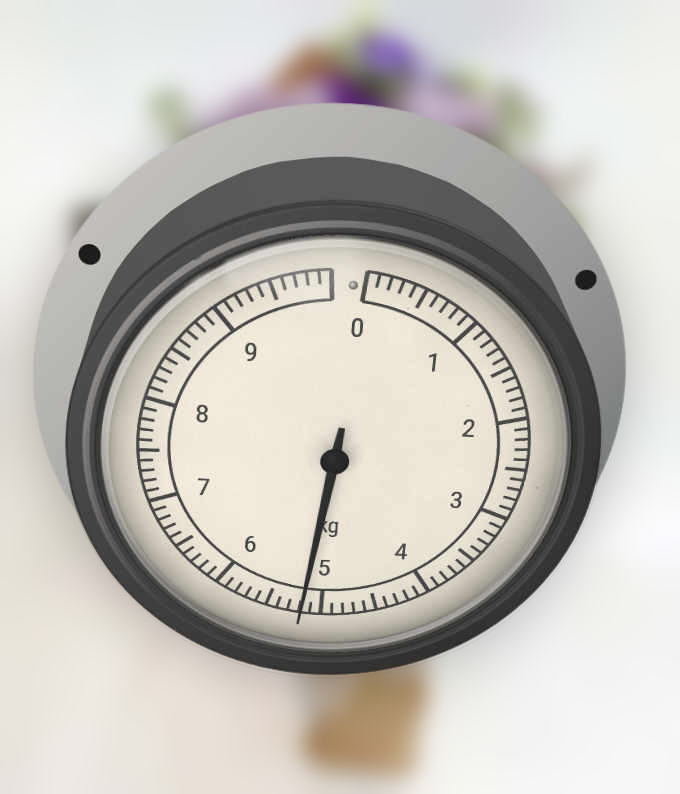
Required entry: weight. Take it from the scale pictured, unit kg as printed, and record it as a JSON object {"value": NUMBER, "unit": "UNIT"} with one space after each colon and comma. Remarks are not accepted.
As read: {"value": 5.2, "unit": "kg"}
